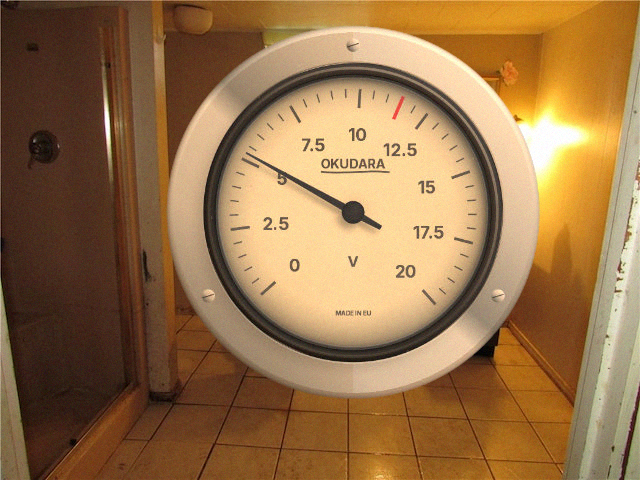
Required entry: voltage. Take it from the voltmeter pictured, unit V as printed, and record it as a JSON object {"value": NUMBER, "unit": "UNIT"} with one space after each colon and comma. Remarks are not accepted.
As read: {"value": 5.25, "unit": "V"}
